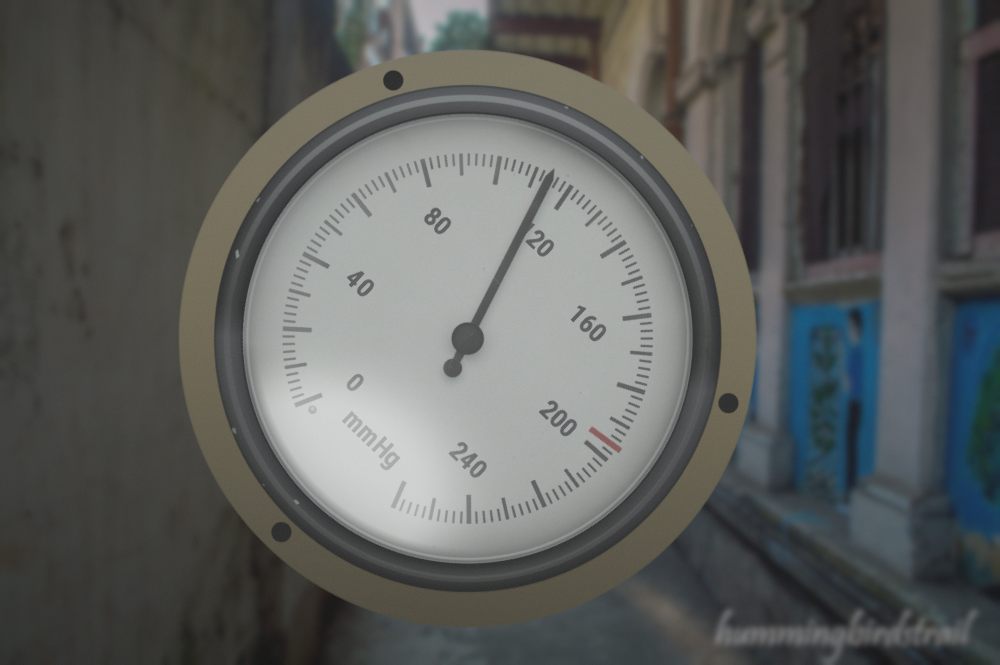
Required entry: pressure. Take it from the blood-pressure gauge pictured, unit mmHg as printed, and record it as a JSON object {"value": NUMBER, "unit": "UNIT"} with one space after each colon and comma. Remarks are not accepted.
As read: {"value": 114, "unit": "mmHg"}
